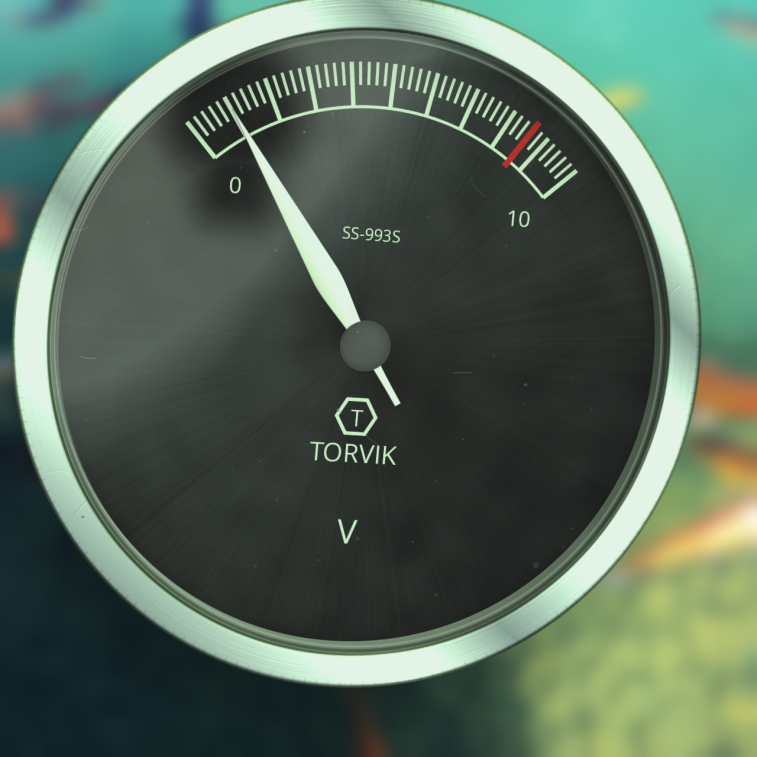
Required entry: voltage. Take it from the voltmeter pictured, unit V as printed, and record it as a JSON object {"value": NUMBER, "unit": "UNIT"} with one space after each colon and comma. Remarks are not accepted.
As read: {"value": 1, "unit": "V"}
